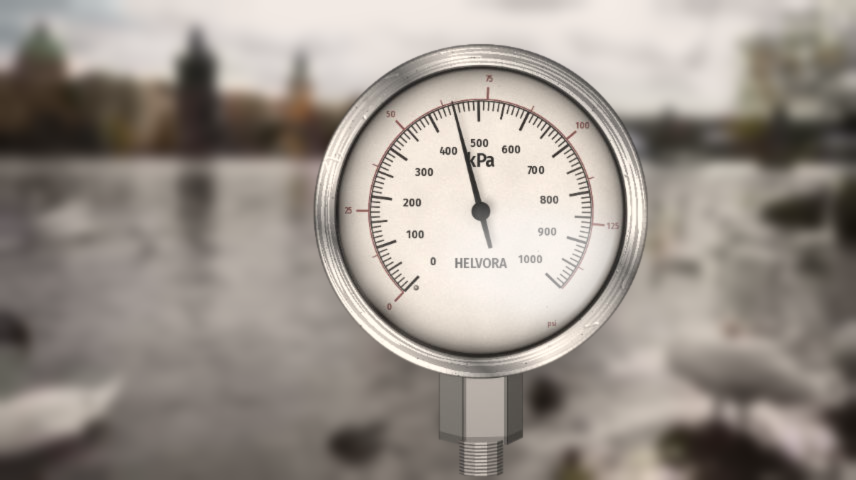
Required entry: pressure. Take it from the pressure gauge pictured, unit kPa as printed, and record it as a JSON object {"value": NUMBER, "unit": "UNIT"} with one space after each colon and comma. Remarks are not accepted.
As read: {"value": 450, "unit": "kPa"}
